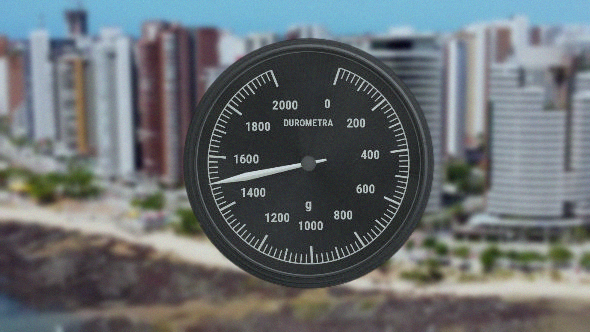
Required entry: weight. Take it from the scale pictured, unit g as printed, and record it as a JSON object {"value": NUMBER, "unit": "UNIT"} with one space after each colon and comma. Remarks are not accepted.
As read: {"value": 1500, "unit": "g"}
